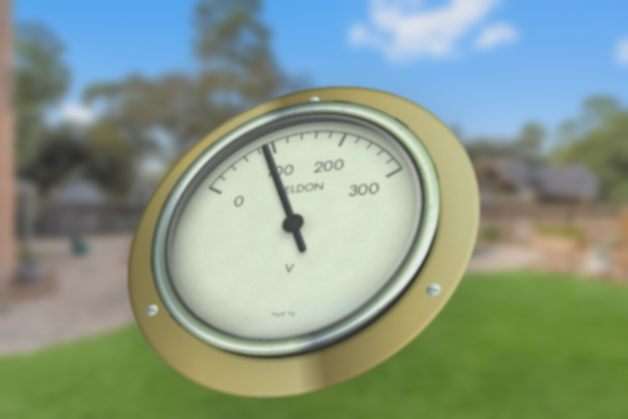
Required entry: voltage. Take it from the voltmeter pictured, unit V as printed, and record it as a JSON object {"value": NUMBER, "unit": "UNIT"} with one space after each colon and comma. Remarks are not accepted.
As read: {"value": 90, "unit": "V"}
